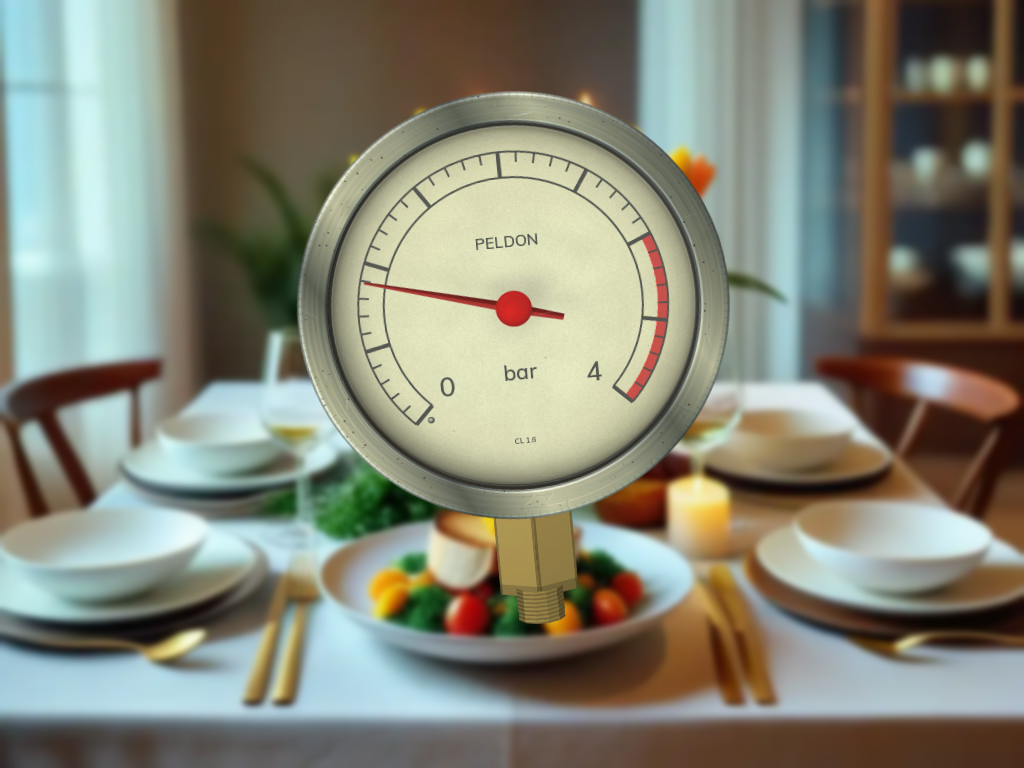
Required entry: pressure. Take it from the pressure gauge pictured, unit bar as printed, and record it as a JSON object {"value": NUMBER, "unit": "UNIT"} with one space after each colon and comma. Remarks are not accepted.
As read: {"value": 0.9, "unit": "bar"}
